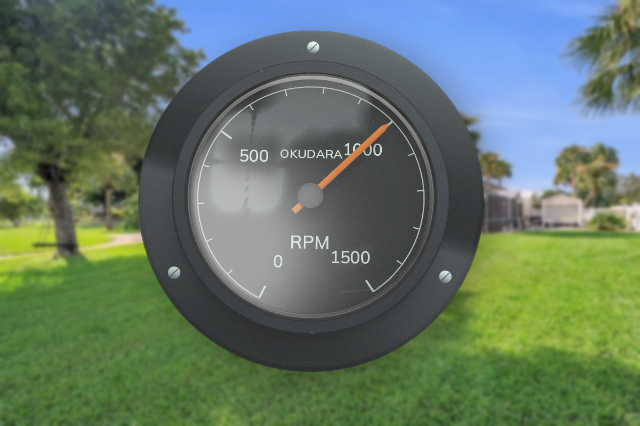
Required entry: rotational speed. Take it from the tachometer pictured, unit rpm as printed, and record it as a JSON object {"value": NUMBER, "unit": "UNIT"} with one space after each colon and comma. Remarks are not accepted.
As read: {"value": 1000, "unit": "rpm"}
